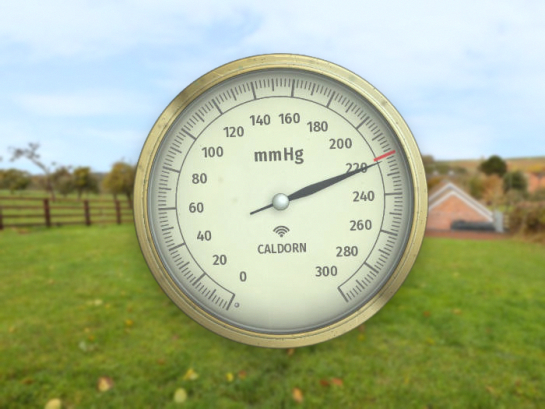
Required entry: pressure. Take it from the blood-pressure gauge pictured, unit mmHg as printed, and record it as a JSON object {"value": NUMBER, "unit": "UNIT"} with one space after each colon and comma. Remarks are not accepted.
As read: {"value": 222, "unit": "mmHg"}
